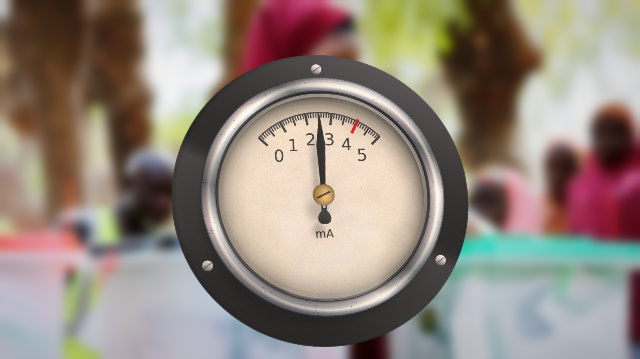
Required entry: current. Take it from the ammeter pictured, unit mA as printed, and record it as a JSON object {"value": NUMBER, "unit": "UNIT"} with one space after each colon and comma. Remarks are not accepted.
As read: {"value": 2.5, "unit": "mA"}
